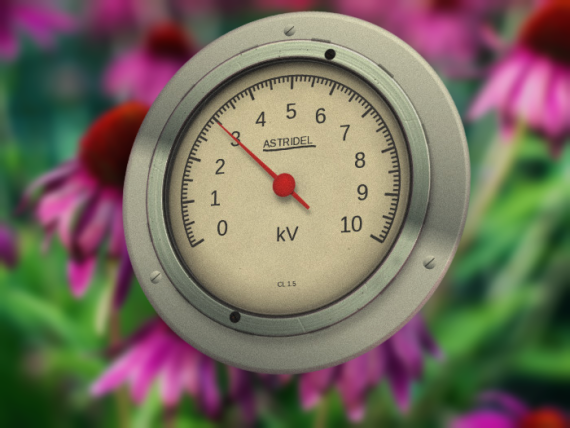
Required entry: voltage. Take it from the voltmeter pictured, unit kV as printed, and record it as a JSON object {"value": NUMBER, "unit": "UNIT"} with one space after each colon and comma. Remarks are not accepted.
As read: {"value": 3, "unit": "kV"}
